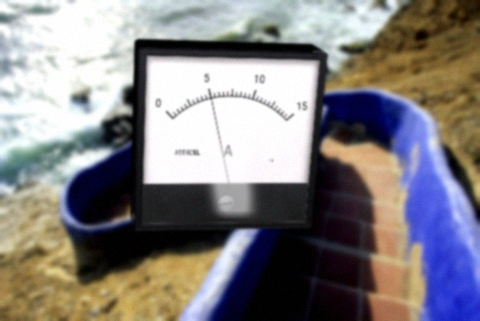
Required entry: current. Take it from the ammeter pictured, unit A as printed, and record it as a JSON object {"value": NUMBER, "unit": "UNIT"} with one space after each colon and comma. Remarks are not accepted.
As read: {"value": 5, "unit": "A"}
